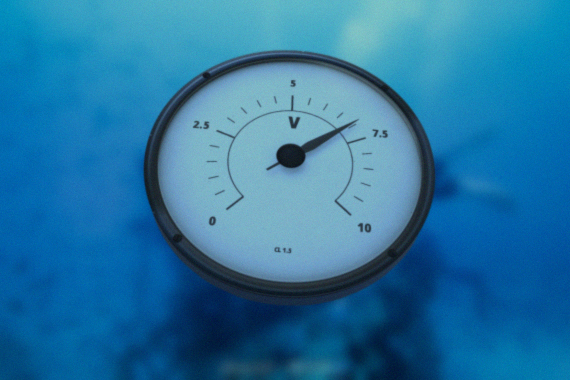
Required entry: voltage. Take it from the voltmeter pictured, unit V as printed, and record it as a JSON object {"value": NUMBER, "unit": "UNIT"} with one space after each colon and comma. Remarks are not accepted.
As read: {"value": 7, "unit": "V"}
